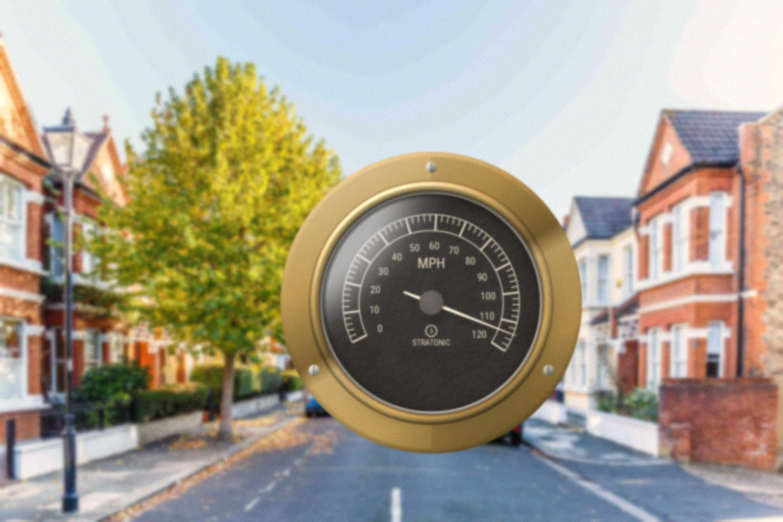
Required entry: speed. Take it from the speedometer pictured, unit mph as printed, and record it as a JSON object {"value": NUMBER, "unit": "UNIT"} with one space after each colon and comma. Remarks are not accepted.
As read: {"value": 114, "unit": "mph"}
